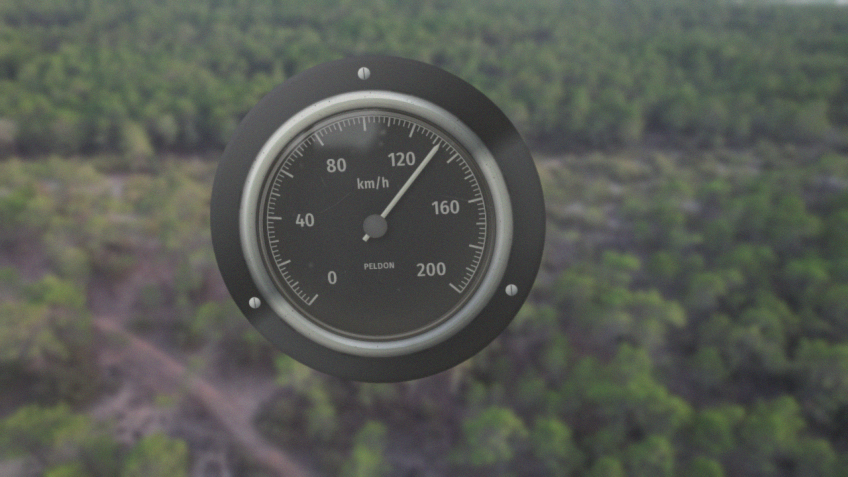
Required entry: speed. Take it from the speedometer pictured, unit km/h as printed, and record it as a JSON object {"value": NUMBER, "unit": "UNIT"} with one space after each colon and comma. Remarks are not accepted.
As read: {"value": 132, "unit": "km/h"}
